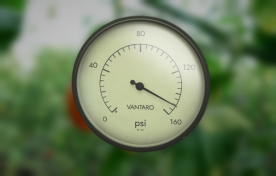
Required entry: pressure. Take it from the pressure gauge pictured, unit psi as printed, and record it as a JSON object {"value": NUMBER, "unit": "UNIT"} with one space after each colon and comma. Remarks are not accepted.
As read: {"value": 150, "unit": "psi"}
